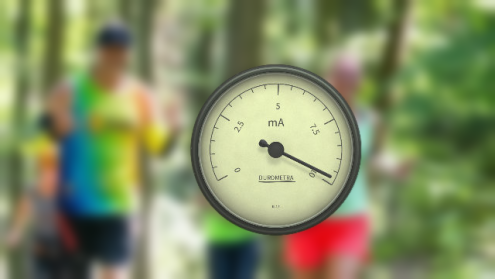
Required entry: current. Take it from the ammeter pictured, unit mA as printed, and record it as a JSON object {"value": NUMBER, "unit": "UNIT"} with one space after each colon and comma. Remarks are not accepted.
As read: {"value": 9.75, "unit": "mA"}
